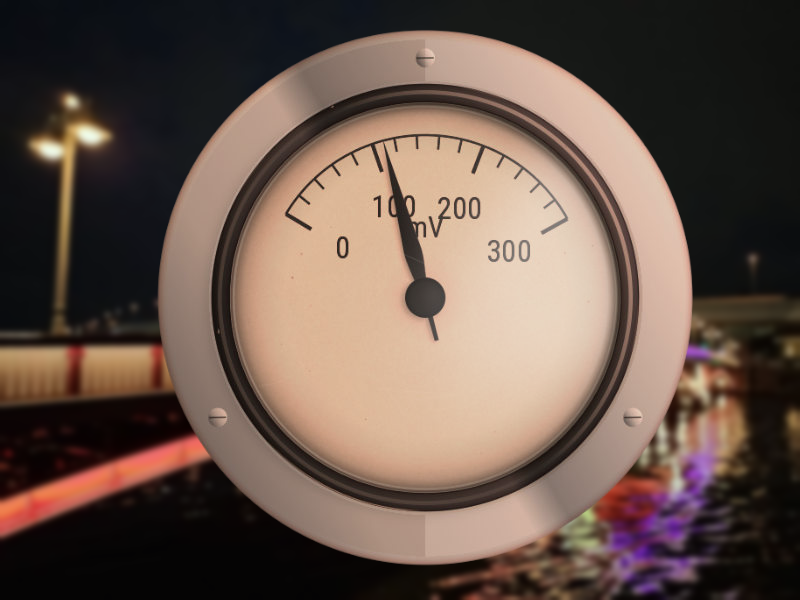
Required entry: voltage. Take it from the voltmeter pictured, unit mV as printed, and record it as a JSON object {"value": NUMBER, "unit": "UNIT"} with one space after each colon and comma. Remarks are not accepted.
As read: {"value": 110, "unit": "mV"}
